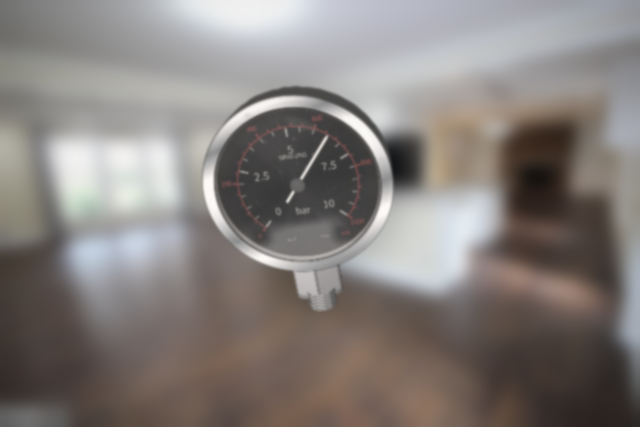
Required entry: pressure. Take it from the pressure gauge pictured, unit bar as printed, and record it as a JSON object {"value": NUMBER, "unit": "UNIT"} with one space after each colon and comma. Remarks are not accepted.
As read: {"value": 6.5, "unit": "bar"}
